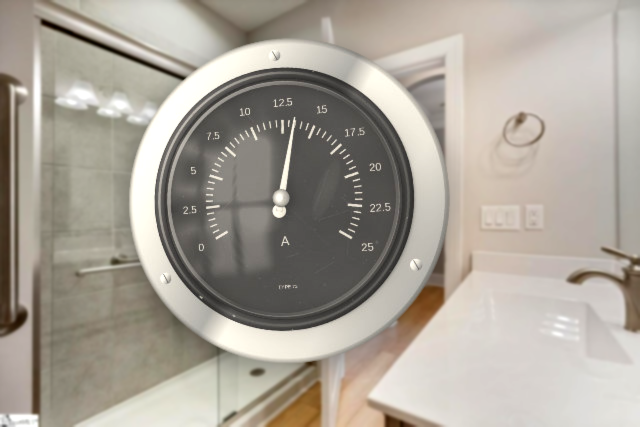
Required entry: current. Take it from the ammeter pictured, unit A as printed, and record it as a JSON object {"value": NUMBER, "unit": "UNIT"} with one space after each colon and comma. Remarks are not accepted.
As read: {"value": 13.5, "unit": "A"}
